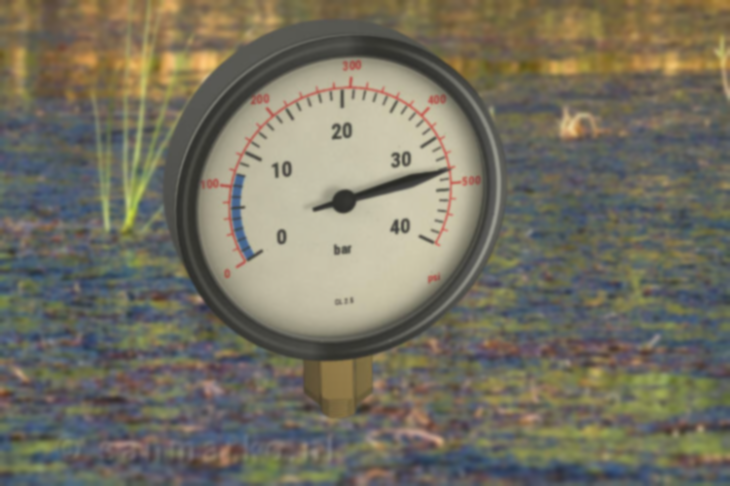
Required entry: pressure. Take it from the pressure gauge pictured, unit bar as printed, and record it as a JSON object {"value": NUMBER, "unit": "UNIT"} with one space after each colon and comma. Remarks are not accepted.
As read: {"value": 33, "unit": "bar"}
